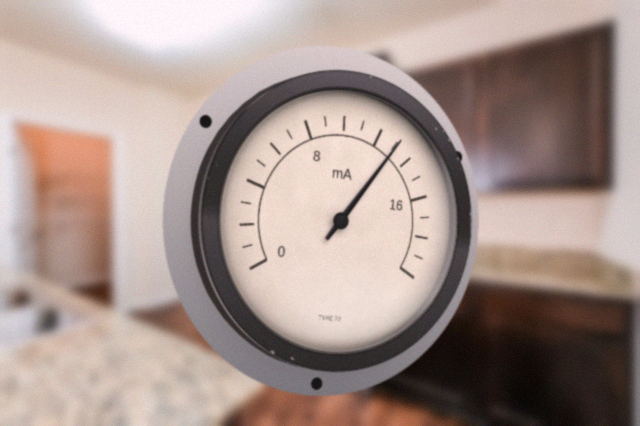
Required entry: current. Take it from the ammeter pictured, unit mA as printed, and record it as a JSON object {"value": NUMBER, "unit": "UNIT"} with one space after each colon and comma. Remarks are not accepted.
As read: {"value": 13, "unit": "mA"}
